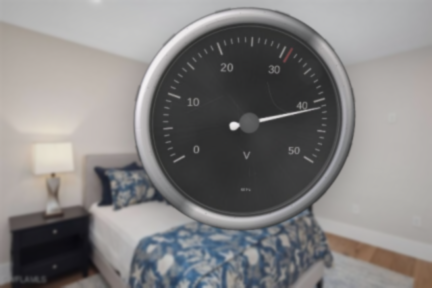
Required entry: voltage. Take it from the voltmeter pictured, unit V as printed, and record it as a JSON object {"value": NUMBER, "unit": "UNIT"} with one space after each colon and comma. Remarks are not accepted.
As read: {"value": 41, "unit": "V"}
